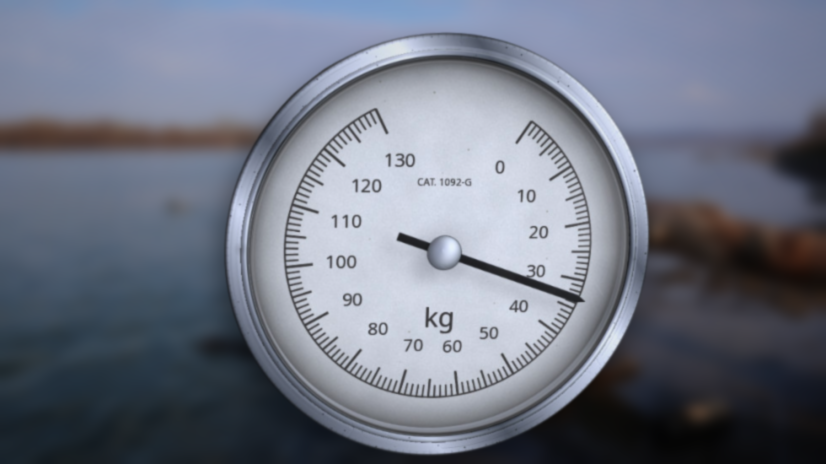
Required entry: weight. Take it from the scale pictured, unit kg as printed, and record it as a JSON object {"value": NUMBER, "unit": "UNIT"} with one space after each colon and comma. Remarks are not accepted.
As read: {"value": 33, "unit": "kg"}
